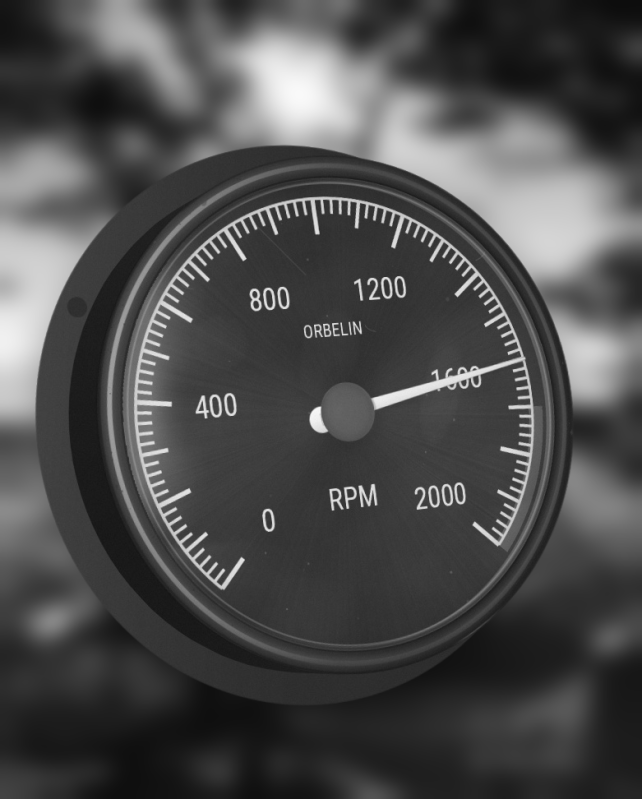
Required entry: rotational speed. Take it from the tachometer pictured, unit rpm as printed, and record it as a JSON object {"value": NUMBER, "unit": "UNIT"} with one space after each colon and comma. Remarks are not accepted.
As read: {"value": 1600, "unit": "rpm"}
